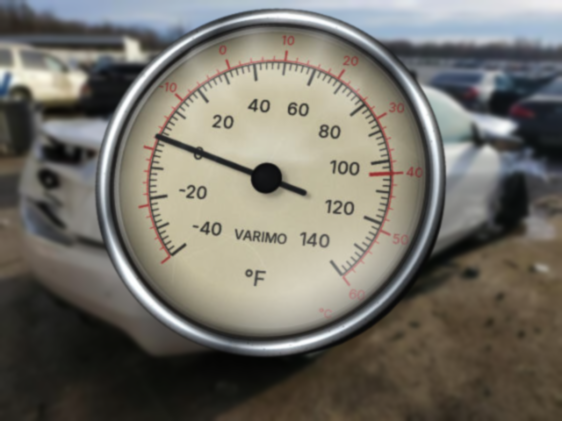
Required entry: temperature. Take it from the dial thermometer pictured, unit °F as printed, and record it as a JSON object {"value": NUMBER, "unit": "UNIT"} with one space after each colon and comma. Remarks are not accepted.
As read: {"value": 0, "unit": "°F"}
